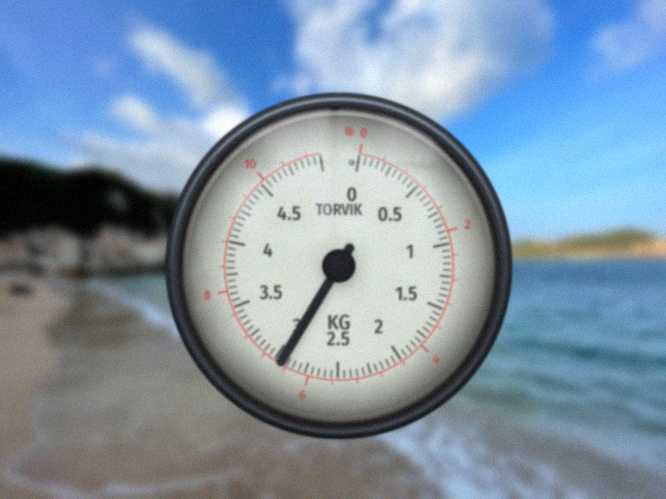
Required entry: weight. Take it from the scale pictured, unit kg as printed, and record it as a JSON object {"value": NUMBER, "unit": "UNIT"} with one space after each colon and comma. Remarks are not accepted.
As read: {"value": 2.95, "unit": "kg"}
